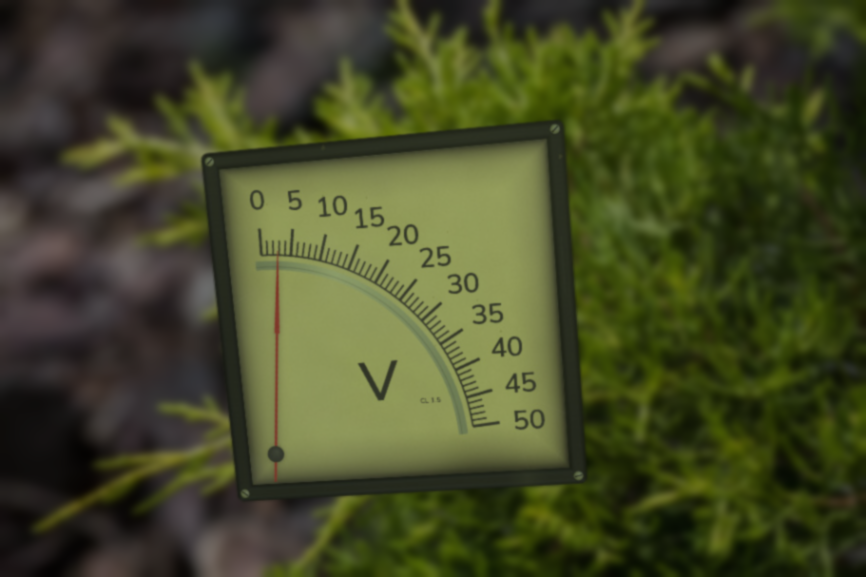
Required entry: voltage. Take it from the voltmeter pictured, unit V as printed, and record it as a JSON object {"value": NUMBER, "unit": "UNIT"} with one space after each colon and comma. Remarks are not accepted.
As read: {"value": 3, "unit": "V"}
